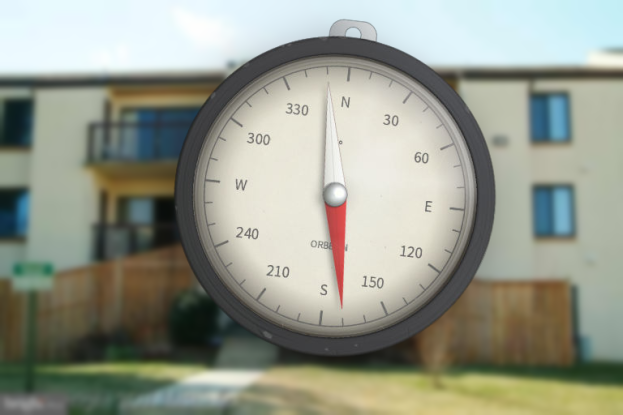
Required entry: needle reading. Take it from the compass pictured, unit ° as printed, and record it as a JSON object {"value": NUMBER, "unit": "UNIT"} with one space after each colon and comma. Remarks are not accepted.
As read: {"value": 170, "unit": "°"}
